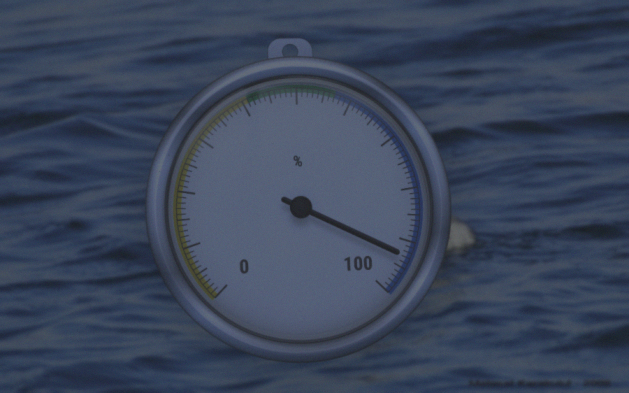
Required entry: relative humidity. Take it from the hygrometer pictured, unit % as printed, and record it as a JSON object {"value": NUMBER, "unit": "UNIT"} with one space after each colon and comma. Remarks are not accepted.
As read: {"value": 93, "unit": "%"}
